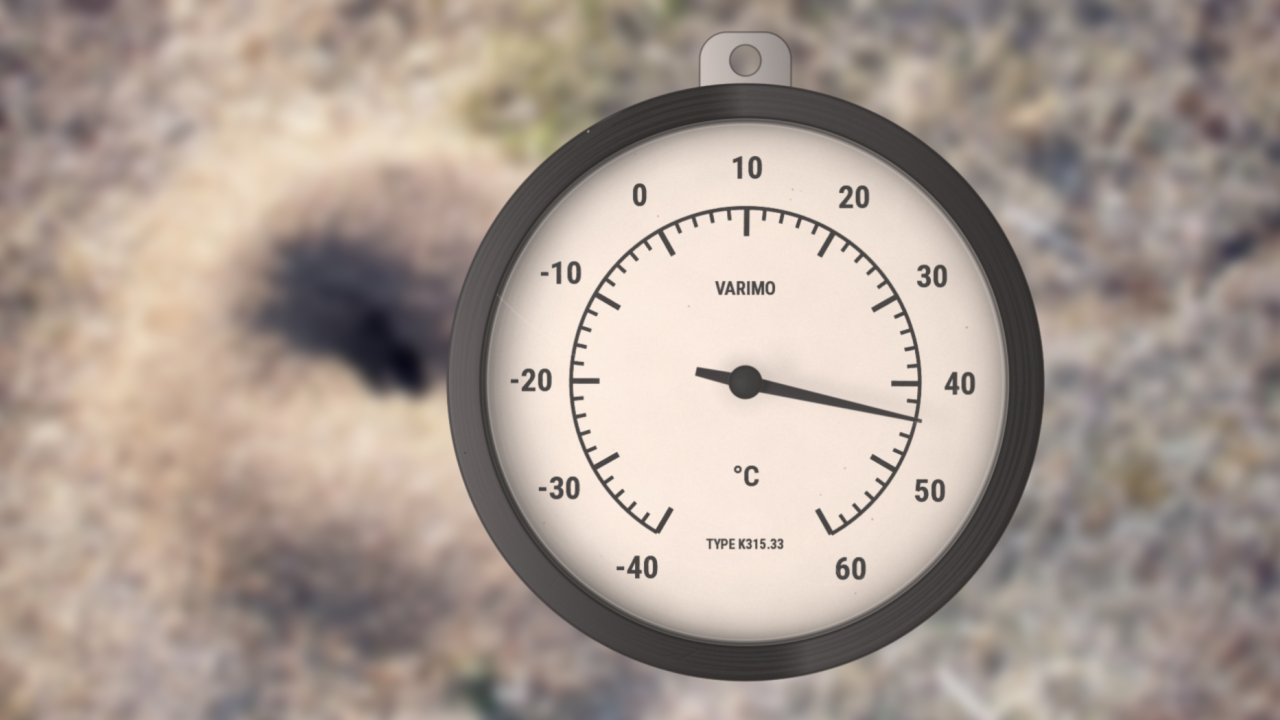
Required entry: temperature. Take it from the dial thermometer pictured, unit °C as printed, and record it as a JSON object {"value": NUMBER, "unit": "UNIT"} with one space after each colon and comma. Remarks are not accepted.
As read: {"value": 44, "unit": "°C"}
